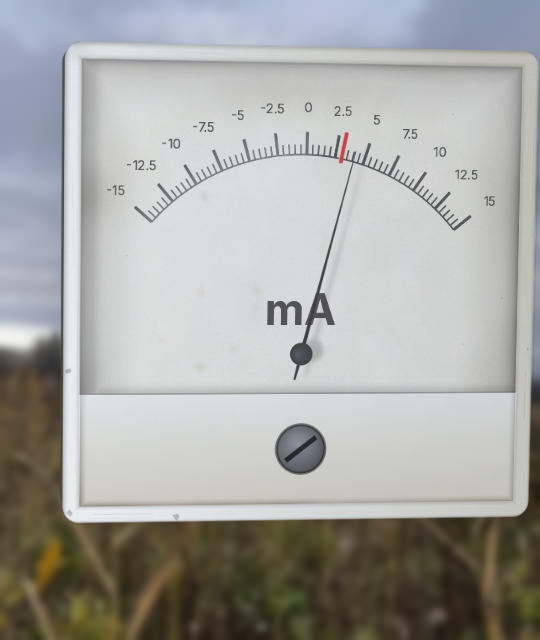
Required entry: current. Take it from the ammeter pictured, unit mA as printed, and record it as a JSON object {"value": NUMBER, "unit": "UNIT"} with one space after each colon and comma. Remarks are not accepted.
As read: {"value": 4, "unit": "mA"}
